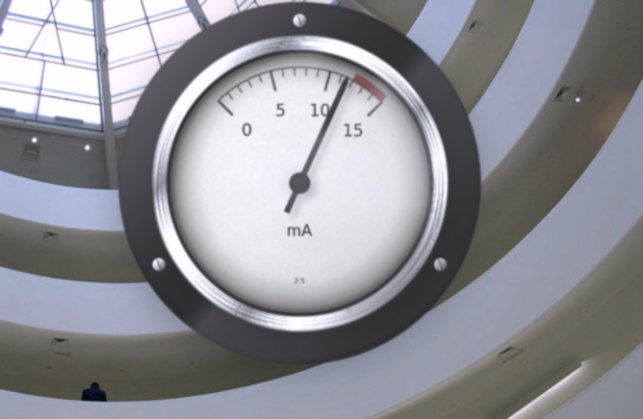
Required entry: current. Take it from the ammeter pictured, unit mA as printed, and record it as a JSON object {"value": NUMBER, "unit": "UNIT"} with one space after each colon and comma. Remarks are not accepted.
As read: {"value": 11.5, "unit": "mA"}
